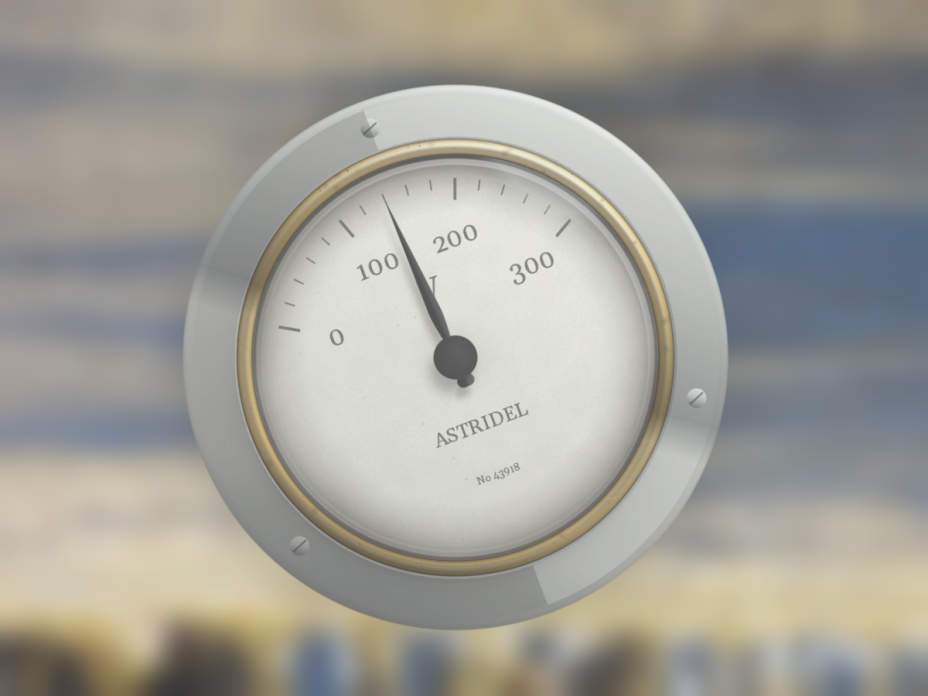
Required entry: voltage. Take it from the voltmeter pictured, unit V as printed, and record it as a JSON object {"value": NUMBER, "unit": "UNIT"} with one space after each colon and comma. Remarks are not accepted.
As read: {"value": 140, "unit": "V"}
